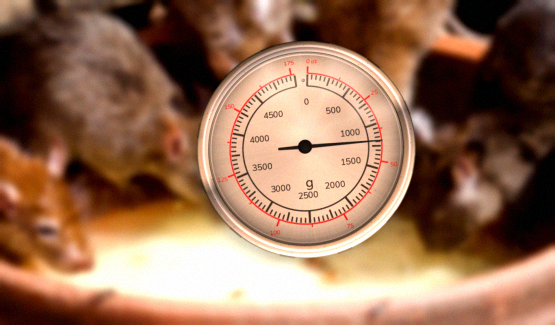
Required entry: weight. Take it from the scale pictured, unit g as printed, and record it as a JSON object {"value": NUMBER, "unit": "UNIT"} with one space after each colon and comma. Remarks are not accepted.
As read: {"value": 1200, "unit": "g"}
